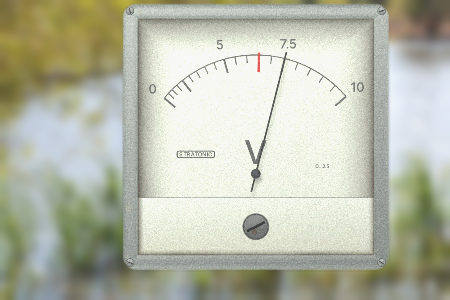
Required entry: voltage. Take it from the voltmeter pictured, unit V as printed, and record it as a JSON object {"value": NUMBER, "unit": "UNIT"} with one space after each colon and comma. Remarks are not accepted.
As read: {"value": 7.5, "unit": "V"}
